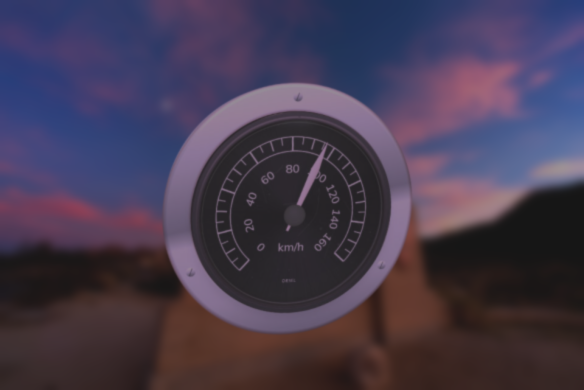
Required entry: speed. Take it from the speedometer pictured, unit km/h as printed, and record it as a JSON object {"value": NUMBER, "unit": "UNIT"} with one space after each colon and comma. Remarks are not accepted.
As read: {"value": 95, "unit": "km/h"}
